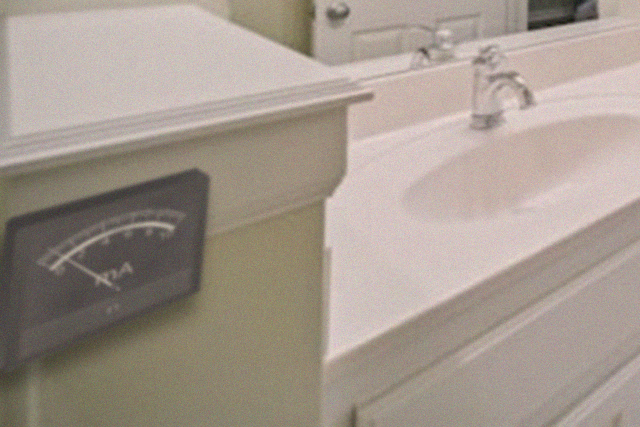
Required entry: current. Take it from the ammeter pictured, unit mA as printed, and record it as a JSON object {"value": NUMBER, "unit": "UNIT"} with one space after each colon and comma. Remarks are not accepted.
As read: {"value": 1, "unit": "mA"}
